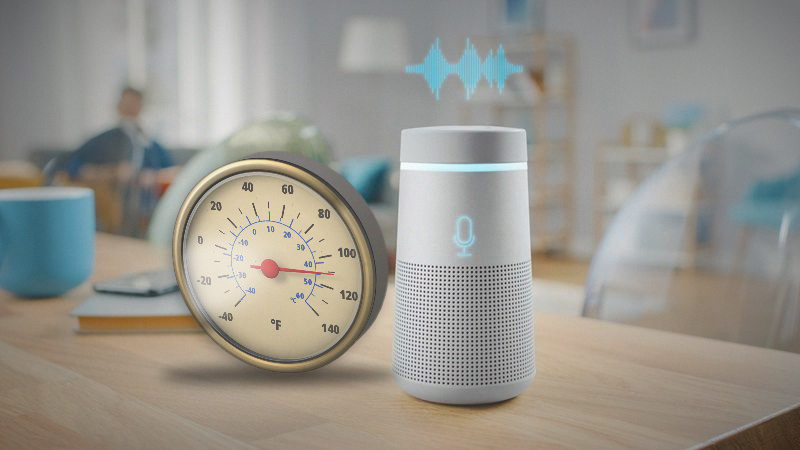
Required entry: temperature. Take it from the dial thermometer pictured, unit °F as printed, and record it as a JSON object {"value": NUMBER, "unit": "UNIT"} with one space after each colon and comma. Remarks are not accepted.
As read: {"value": 110, "unit": "°F"}
